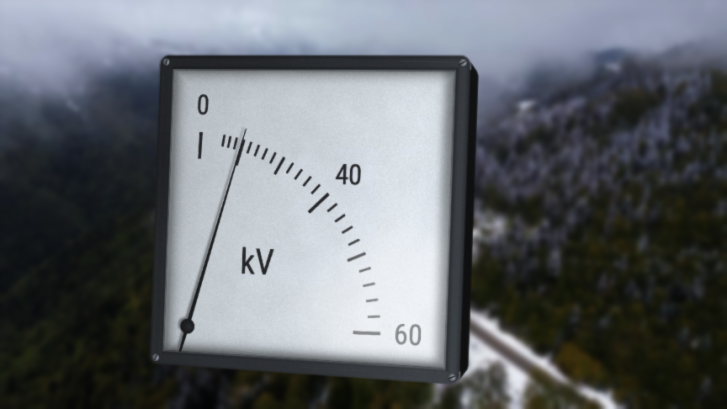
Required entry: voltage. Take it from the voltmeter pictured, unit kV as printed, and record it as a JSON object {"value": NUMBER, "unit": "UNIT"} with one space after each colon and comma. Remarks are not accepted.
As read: {"value": 20, "unit": "kV"}
